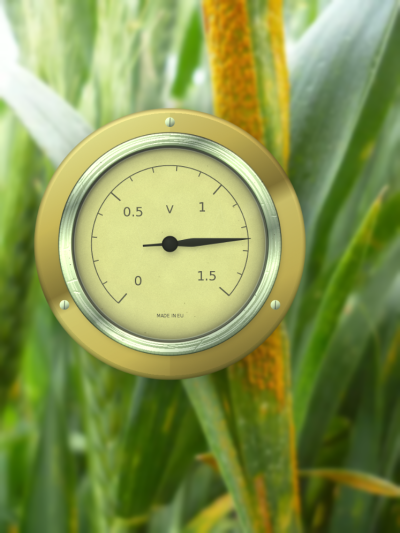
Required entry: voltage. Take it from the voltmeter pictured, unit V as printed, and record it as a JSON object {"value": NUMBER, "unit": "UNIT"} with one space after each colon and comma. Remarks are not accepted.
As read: {"value": 1.25, "unit": "V"}
